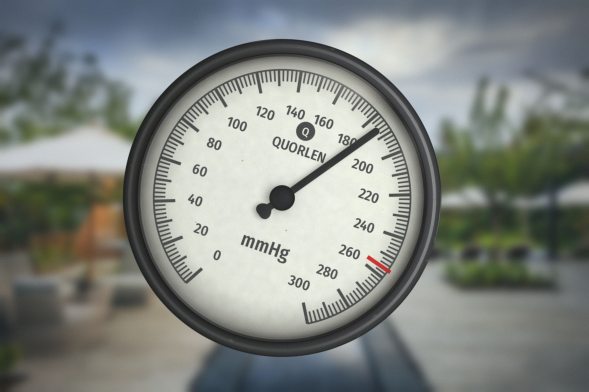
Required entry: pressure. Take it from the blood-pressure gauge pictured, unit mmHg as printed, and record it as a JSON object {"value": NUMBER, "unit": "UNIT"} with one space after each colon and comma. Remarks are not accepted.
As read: {"value": 186, "unit": "mmHg"}
